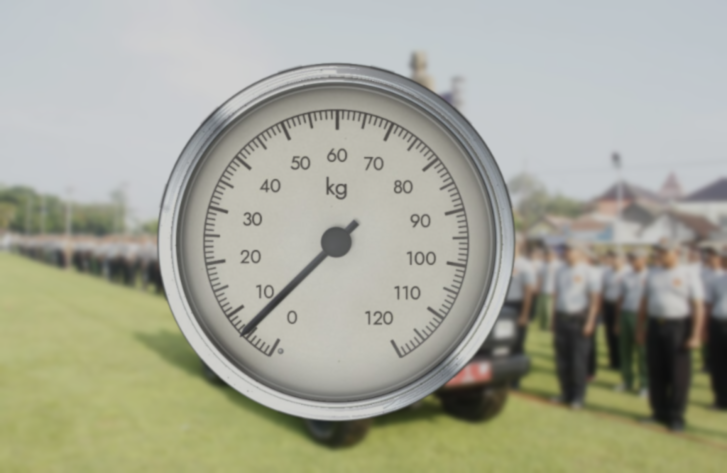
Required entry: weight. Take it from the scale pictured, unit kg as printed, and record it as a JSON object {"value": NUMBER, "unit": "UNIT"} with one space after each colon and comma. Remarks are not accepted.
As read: {"value": 6, "unit": "kg"}
